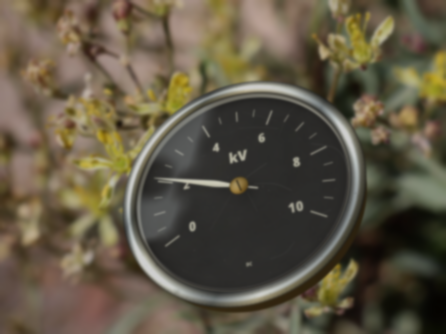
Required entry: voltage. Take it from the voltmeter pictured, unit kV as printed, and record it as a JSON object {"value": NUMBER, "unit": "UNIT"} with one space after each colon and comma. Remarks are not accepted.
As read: {"value": 2, "unit": "kV"}
